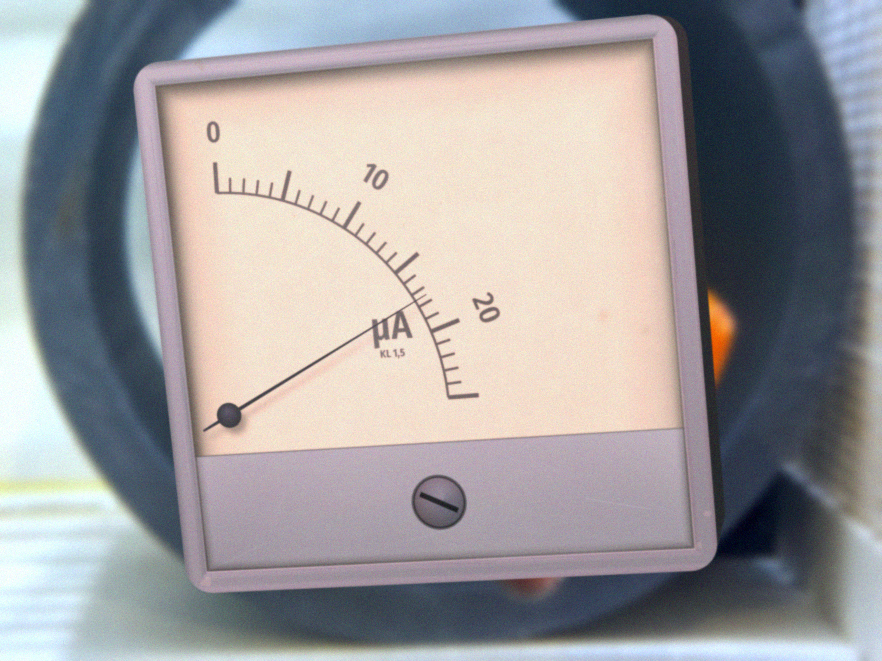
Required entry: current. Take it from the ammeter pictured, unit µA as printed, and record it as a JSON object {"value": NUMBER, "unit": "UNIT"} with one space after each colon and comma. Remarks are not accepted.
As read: {"value": 17.5, "unit": "µA"}
